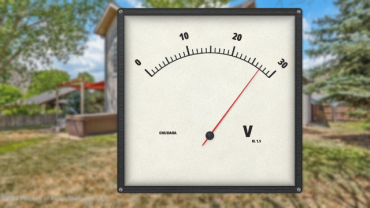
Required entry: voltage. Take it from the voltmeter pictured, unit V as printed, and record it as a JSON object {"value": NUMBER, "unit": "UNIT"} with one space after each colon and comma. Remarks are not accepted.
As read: {"value": 27, "unit": "V"}
